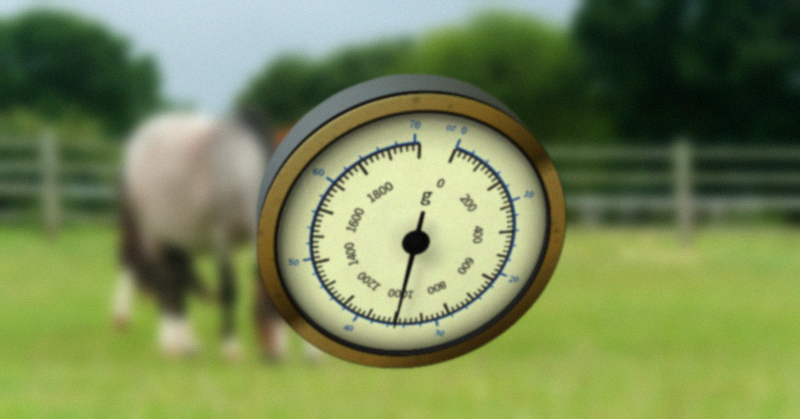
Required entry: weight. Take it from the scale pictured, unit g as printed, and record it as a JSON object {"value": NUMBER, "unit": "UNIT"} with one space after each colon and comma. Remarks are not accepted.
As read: {"value": 1000, "unit": "g"}
